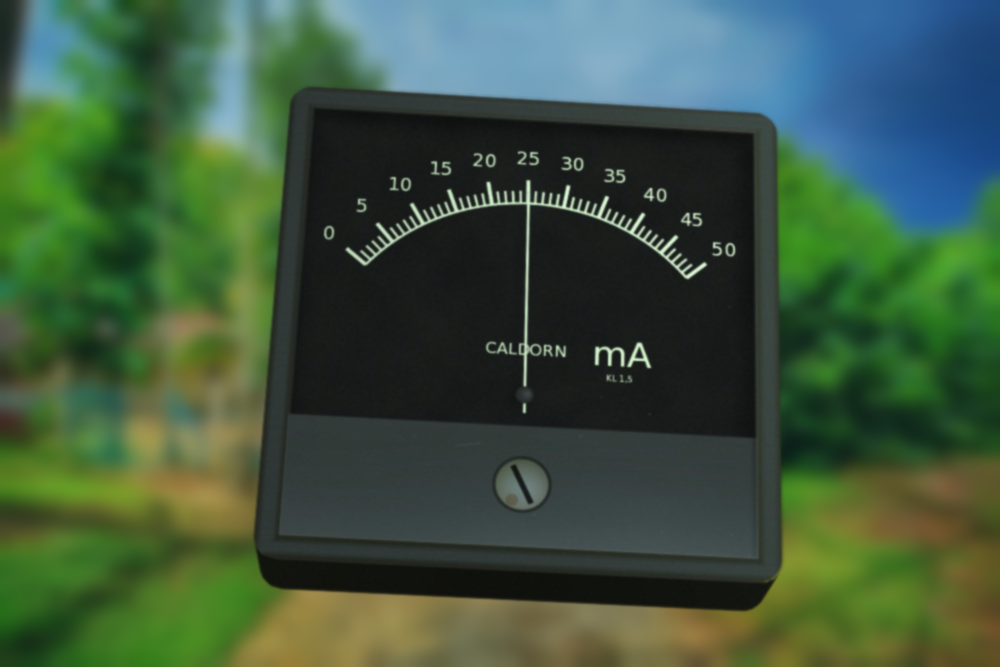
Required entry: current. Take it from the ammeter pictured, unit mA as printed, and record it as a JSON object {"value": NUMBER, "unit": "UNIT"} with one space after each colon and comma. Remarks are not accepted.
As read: {"value": 25, "unit": "mA"}
